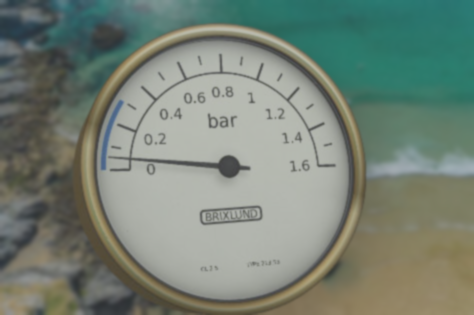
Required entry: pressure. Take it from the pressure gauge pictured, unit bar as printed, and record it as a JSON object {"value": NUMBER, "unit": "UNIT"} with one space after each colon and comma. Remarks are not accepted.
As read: {"value": 0.05, "unit": "bar"}
